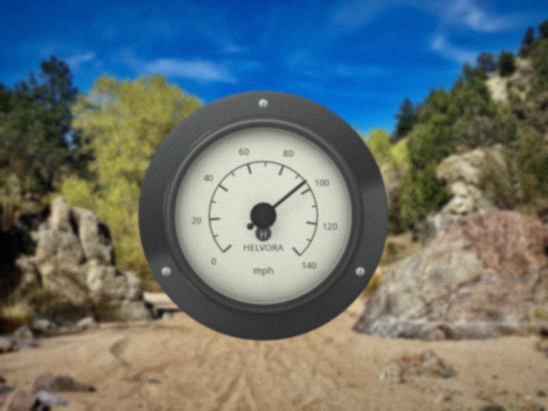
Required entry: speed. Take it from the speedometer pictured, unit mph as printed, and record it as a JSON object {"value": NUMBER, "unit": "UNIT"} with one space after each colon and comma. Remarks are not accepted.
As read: {"value": 95, "unit": "mph"}
